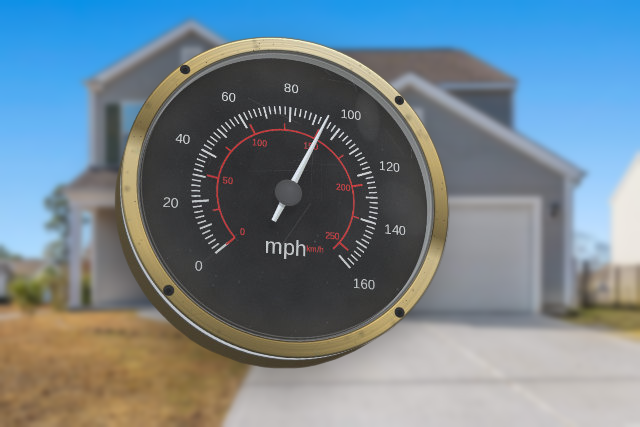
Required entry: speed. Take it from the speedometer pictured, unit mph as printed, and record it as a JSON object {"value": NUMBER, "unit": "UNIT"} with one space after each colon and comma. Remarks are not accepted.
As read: {"value": 94, "unit": "mph"}
